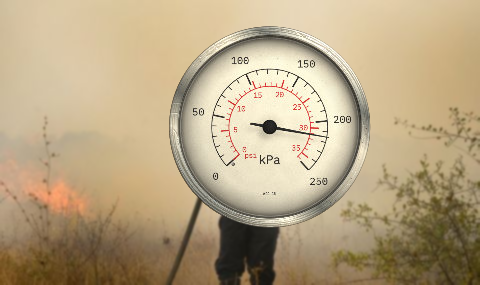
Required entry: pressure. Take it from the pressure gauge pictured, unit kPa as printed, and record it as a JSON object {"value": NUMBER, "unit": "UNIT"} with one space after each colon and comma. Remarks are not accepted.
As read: {"value": 215, "unit": "kPa"}
